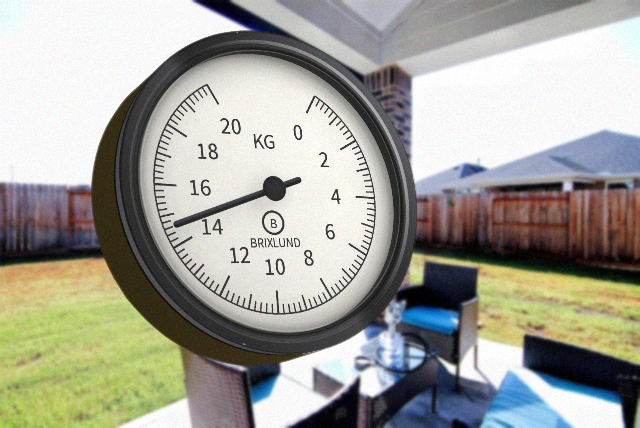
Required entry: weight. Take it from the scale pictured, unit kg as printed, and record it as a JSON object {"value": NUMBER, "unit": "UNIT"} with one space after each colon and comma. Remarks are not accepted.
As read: {"value": 14.6, "unit": "kg"}
